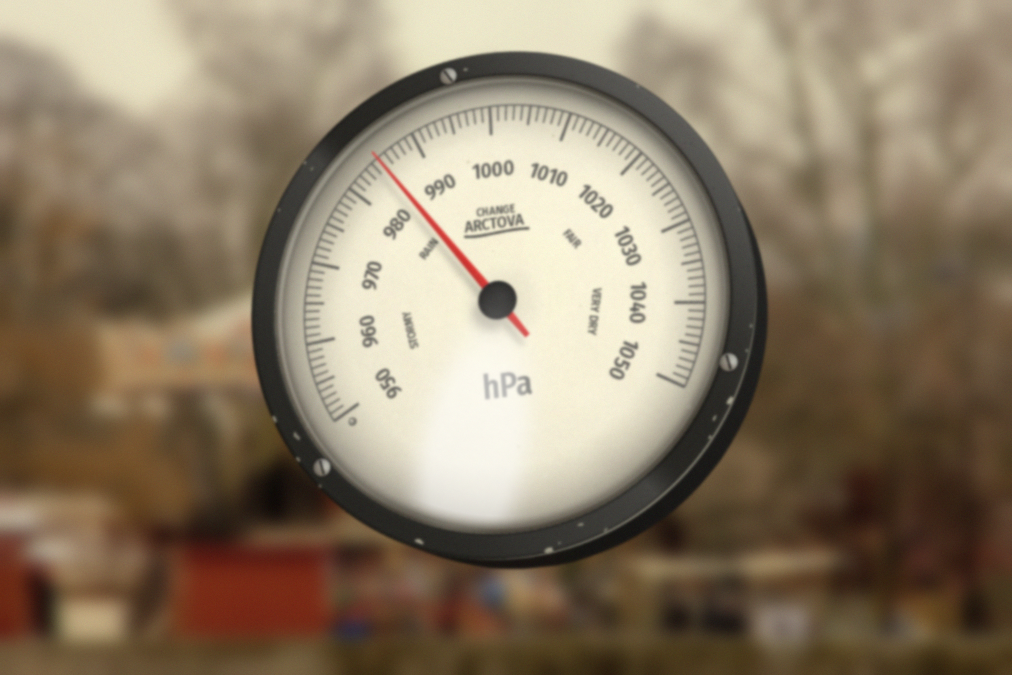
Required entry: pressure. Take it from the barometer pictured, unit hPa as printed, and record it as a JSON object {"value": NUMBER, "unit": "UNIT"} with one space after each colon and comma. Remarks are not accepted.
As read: {"value": 985, "unit": "hPa"}
